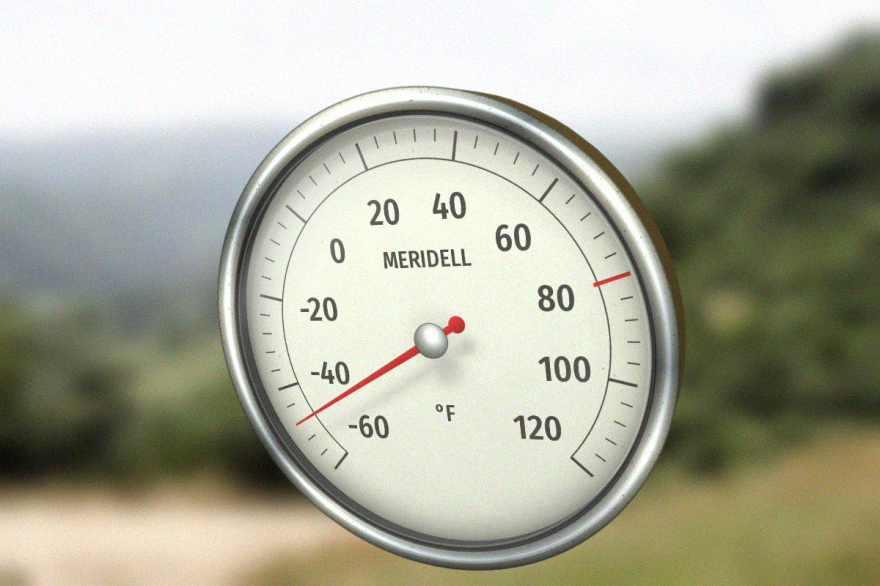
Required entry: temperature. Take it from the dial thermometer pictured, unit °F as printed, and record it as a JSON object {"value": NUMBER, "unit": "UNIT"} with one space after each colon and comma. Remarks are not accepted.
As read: {"value": -48, "unit": "°F"}
